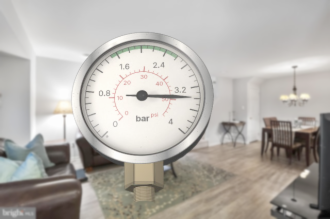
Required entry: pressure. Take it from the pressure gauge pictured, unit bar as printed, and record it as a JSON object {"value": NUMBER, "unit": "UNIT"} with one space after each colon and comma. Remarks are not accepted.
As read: {"value": 3.4, "unit": "bar"}
